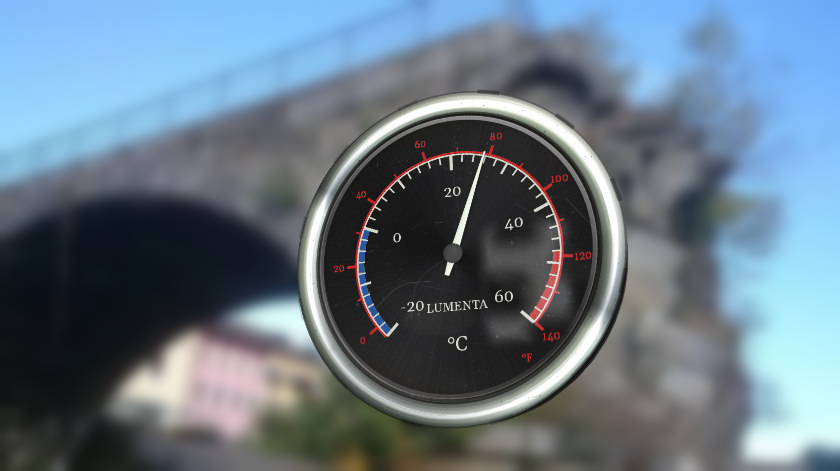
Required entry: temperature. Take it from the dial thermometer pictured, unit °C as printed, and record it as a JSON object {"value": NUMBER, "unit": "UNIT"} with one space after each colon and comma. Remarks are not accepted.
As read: {"value": 26, "unit": "°C"}
